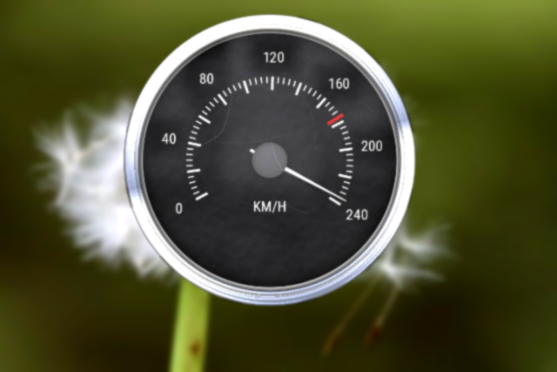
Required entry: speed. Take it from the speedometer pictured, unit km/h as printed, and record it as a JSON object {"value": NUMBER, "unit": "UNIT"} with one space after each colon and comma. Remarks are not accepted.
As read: {"value": 236, "unit": "km/h"}
